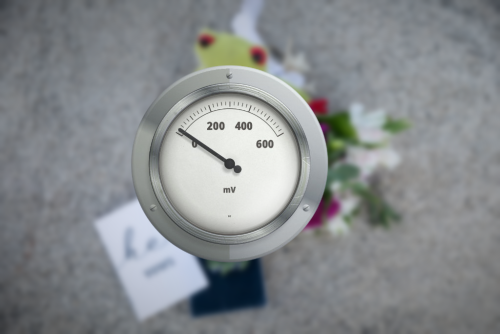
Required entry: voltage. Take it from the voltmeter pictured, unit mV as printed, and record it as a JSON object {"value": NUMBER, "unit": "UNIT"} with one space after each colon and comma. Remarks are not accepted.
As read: {"value": 20, "unit": "mV"}
